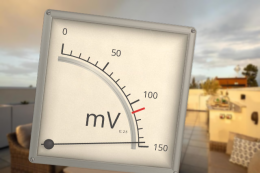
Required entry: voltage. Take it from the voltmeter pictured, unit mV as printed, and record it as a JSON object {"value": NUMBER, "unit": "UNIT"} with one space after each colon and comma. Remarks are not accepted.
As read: {"value": 145, "unit": "mV"}
